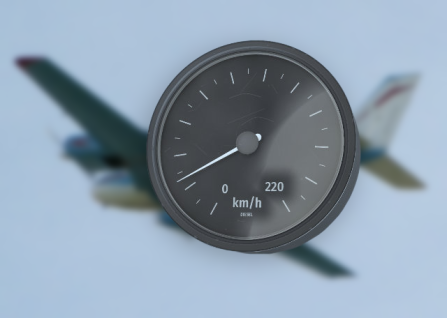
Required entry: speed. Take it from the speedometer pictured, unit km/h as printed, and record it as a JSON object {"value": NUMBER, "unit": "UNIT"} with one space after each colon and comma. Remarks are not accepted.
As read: {"value": 25, "unit": "km/h"}
